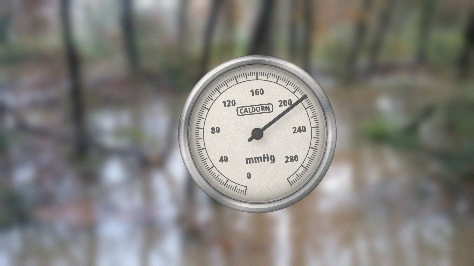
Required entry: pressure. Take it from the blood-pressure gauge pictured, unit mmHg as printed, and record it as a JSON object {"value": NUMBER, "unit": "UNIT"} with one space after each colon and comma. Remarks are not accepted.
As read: {"value": 210, "unit": "mmHg"}
